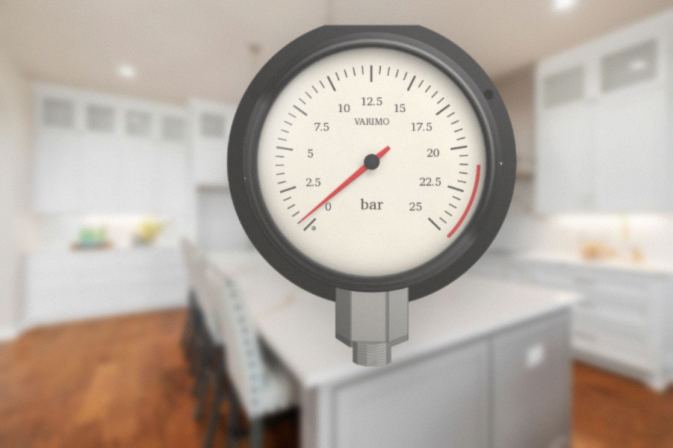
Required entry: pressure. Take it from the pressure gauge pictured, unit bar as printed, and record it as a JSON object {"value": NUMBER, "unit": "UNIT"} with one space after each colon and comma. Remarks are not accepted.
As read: {"value": 0.5, "unit": "bar"}
